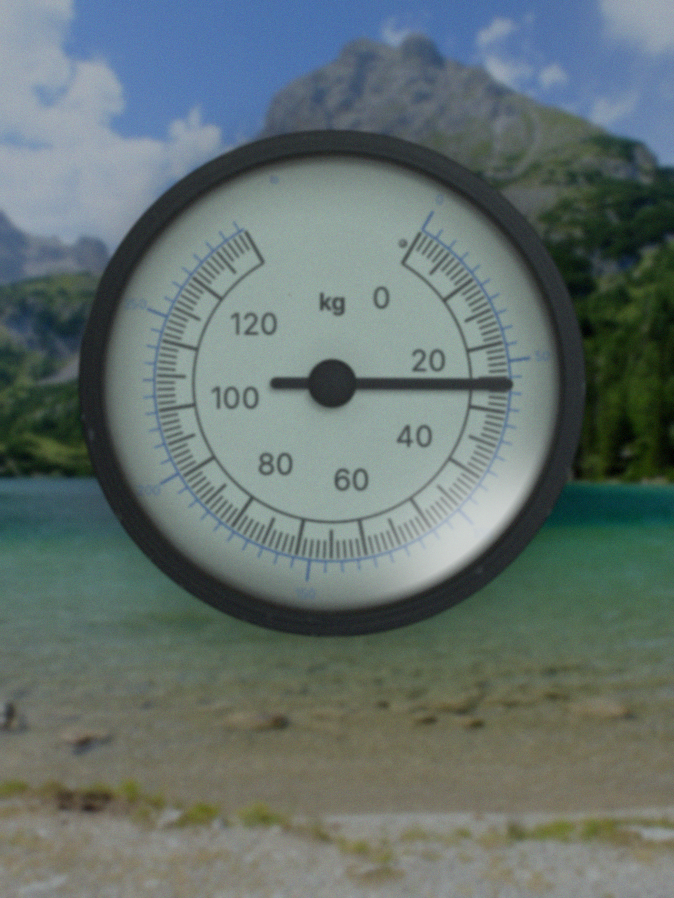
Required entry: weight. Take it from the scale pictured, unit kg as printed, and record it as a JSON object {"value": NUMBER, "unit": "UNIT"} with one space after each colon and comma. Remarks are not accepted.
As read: {"value": 26, "unit": "kg"}
